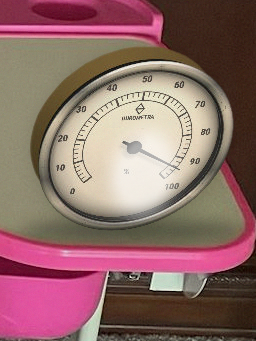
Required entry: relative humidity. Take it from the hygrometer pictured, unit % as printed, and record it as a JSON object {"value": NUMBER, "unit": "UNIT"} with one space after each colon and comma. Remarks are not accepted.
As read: {"value": 94, "unit": "%"}
